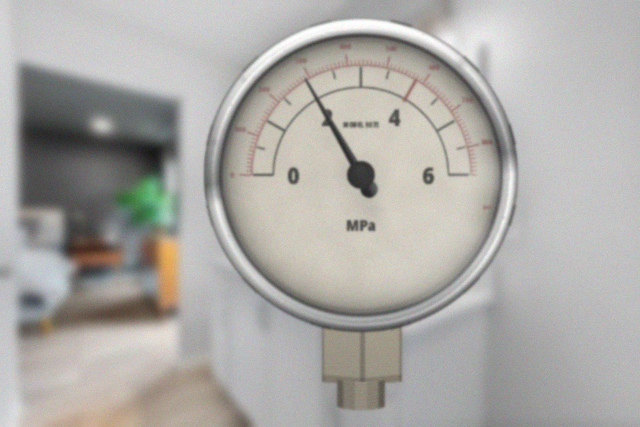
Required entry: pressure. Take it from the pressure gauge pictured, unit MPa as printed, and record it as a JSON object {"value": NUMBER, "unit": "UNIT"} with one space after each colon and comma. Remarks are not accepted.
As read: {"value": 2, "unit": "MPa"}
